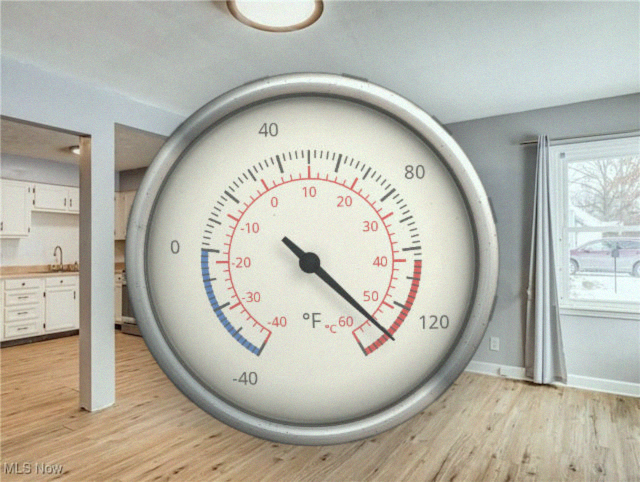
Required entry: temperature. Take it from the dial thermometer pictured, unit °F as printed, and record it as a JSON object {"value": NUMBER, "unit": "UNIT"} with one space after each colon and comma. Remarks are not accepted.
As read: {"value": 130, "unit": "°F"}
